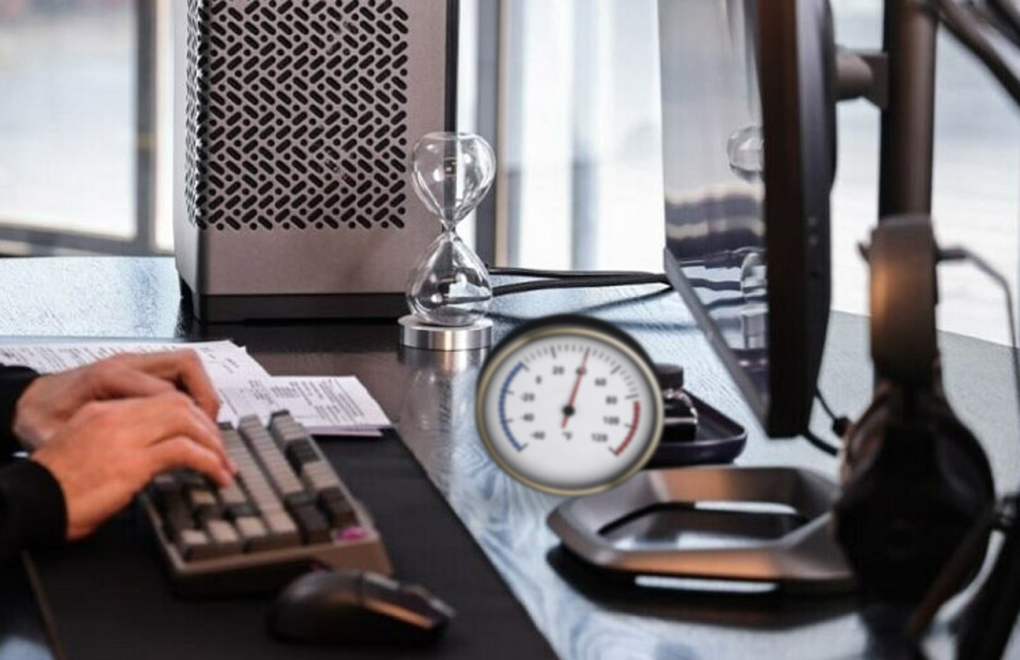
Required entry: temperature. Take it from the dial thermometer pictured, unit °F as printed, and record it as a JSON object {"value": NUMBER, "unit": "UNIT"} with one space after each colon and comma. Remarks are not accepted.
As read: {"value": 40, "unit": "°F"}
